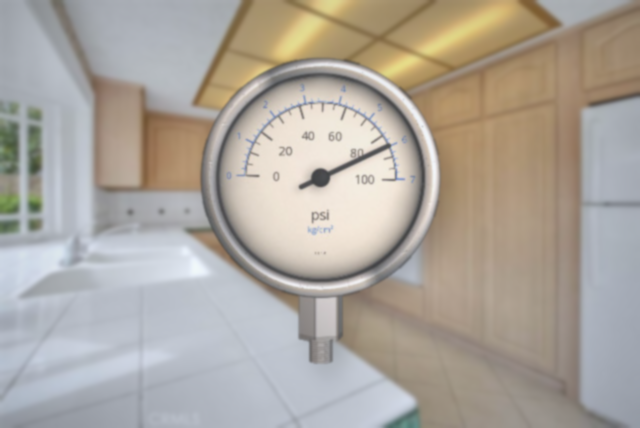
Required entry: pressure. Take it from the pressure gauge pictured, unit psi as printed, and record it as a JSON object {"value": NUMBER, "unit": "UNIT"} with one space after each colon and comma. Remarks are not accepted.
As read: {"value": 85, "unit": "psi"}
